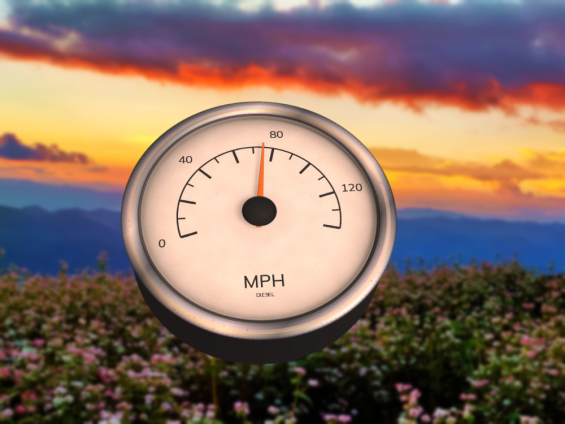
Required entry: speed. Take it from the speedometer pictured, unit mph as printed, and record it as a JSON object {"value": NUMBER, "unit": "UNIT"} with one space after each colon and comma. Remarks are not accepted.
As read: {"value": 75, "unit": "mph"}
